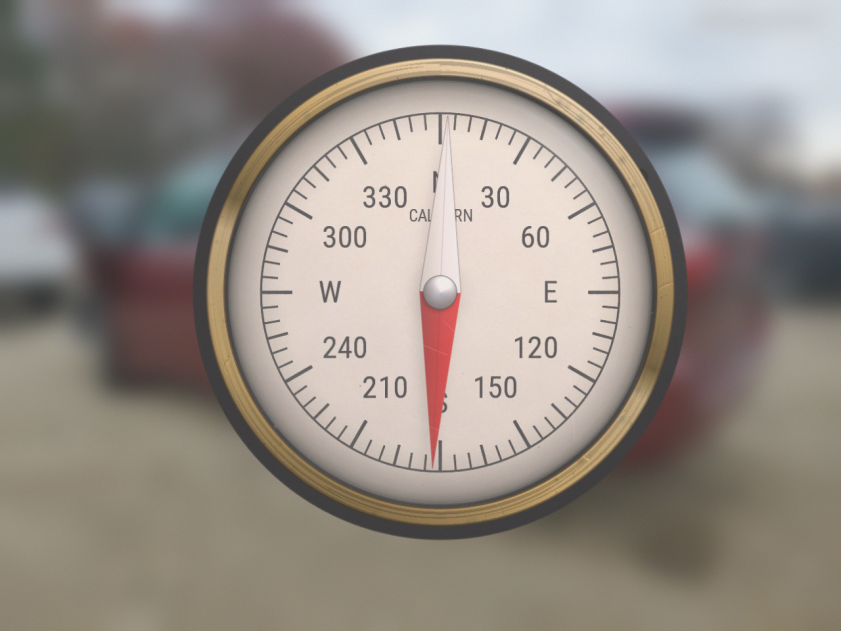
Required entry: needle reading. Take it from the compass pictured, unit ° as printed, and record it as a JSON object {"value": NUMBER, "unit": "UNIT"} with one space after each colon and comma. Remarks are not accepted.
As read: {"value": 182.5, "unit": "°"}
